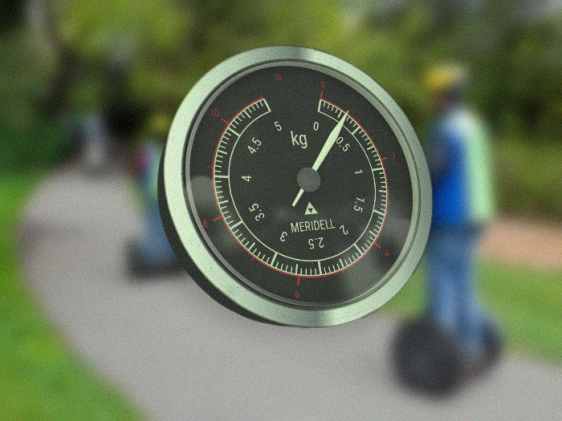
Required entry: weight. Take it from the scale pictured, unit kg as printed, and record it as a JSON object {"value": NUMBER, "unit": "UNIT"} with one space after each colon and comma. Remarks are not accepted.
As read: {"value": 0.3, "unit": "kg"}
